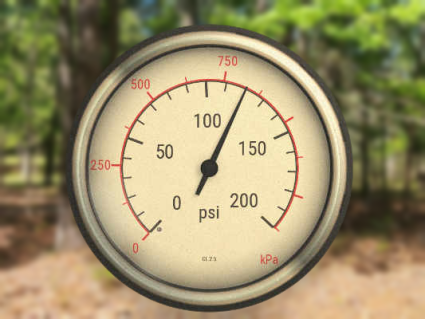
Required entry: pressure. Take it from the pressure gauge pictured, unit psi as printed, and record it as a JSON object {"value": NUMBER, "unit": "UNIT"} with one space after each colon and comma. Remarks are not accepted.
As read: {"value": 120, "unit": "psi"}
